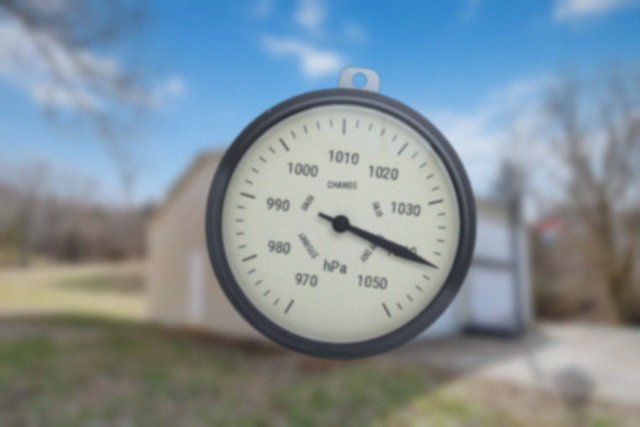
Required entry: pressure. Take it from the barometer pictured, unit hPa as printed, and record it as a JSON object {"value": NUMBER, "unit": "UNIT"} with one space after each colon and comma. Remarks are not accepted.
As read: {"value": 1040, "unit": "hPa"}
